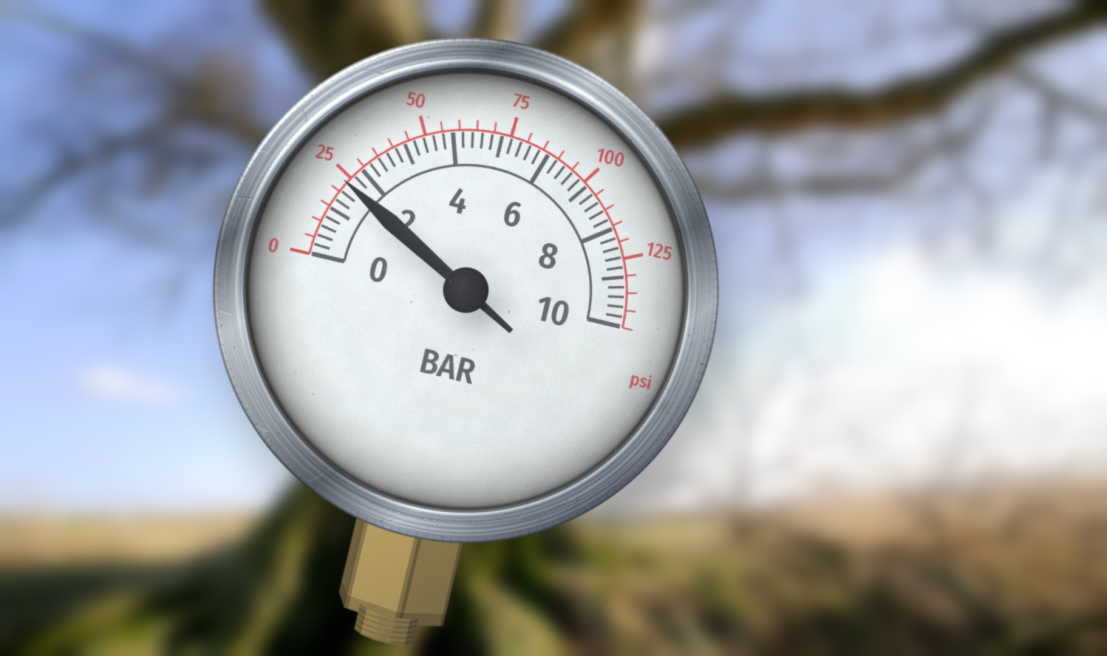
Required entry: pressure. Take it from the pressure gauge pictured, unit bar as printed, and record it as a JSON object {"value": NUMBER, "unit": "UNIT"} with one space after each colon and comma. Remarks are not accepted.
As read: {"value": 1.6, "unit": "bar"}
